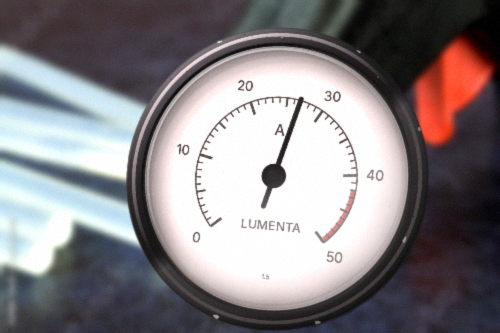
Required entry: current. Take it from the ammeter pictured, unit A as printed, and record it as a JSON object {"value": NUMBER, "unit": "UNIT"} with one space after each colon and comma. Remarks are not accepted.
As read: {"value": 27, "unit": "A"}
